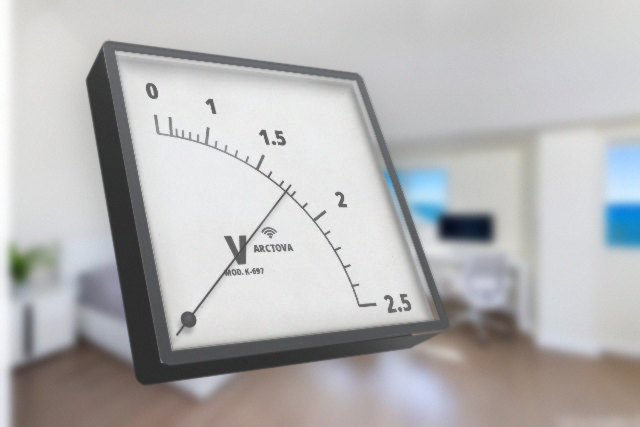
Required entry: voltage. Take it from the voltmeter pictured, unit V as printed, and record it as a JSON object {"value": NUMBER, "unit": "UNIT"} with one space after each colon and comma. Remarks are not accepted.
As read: {"value": 1.75, "unit": "V"}
